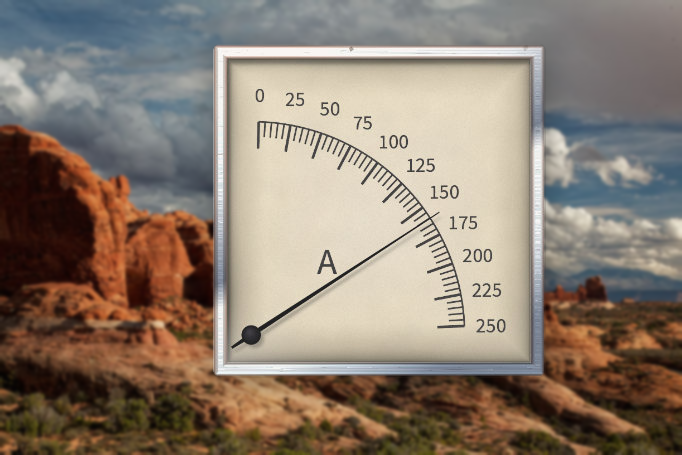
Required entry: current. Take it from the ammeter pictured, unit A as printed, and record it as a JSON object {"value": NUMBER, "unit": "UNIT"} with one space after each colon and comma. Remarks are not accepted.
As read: {"value": 160, "unit": "A"}
